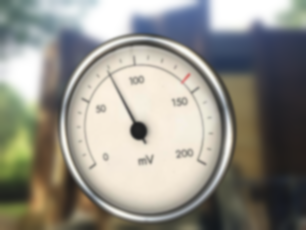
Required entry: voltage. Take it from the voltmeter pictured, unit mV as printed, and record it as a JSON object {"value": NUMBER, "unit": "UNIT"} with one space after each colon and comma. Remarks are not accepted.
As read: {"value": 80, "unit": "mV"}
